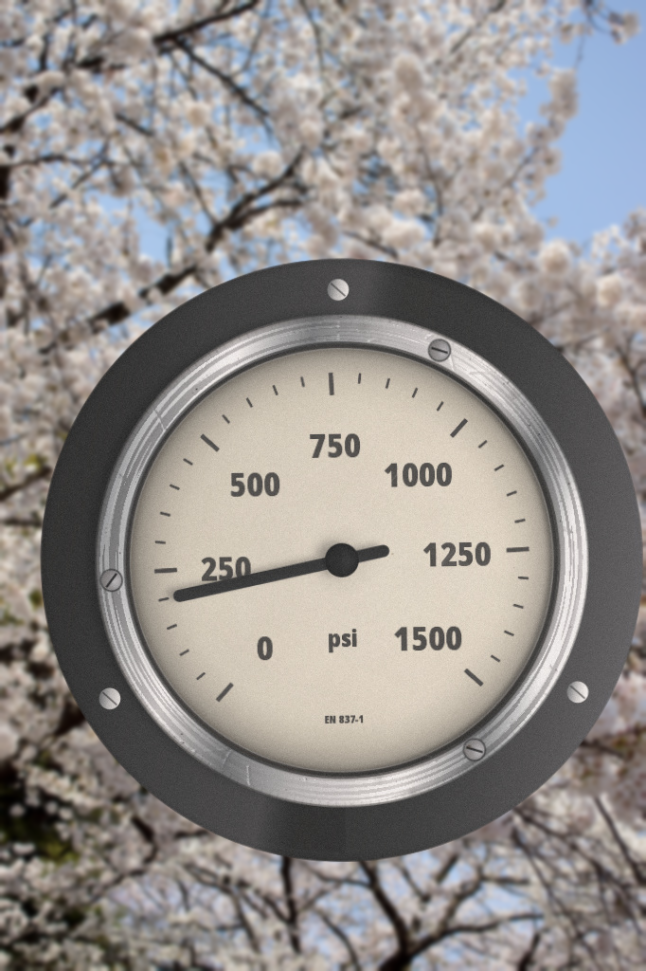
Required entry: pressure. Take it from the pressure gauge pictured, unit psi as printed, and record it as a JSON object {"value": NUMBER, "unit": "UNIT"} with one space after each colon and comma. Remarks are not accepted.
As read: {"value": 200, "unit": "psi"}
